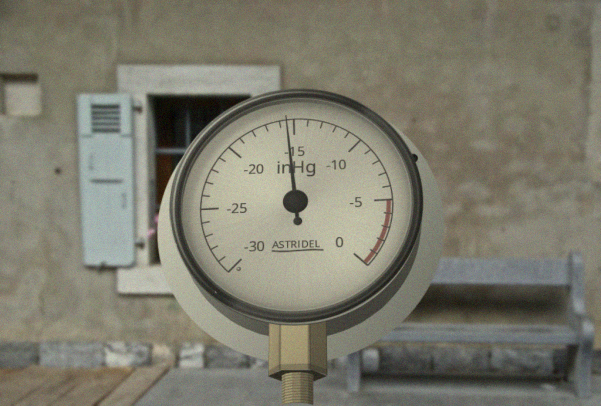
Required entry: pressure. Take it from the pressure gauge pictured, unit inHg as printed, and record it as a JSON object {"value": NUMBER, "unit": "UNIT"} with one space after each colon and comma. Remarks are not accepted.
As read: {"value": -15.5, "unit": "inHg"}
